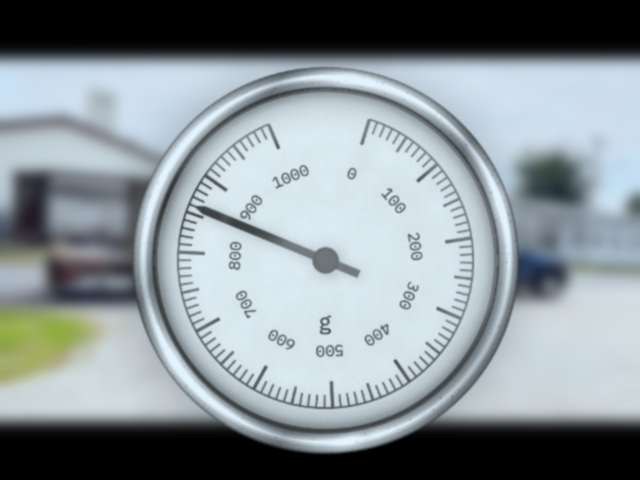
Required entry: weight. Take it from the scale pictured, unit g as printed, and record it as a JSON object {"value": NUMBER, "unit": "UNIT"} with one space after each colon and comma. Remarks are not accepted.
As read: {"value": 860, "unit": "g"}
